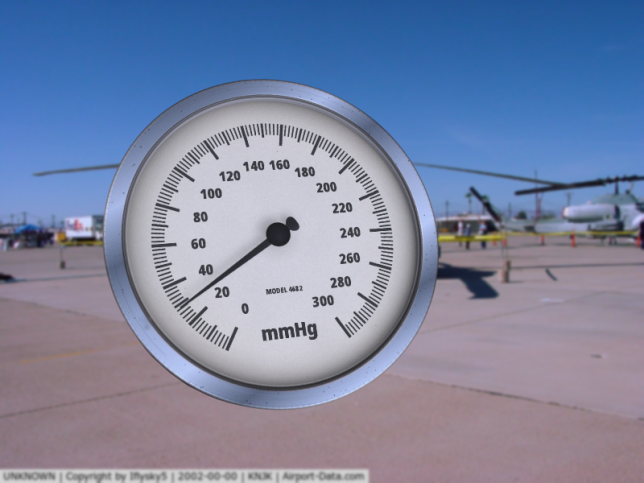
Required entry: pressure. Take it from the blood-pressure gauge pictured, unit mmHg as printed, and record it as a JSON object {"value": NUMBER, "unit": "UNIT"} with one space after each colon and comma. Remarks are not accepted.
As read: {"value": 28, "unit": "mmHg"}
